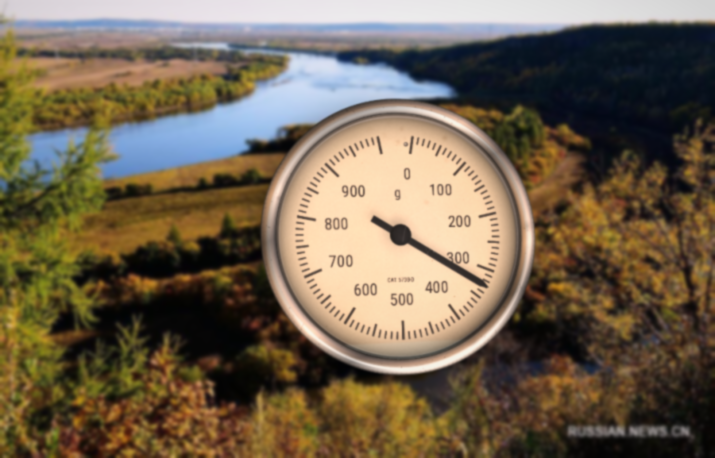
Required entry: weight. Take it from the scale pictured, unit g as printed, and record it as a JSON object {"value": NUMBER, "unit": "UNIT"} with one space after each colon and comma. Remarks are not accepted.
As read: {"value": 330, "unit": "g"}
